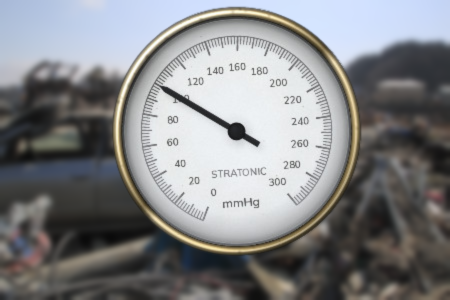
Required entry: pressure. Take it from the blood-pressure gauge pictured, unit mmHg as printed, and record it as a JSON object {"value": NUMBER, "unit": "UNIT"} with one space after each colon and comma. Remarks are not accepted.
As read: {"value": 100, "unit": "mmHg"}
